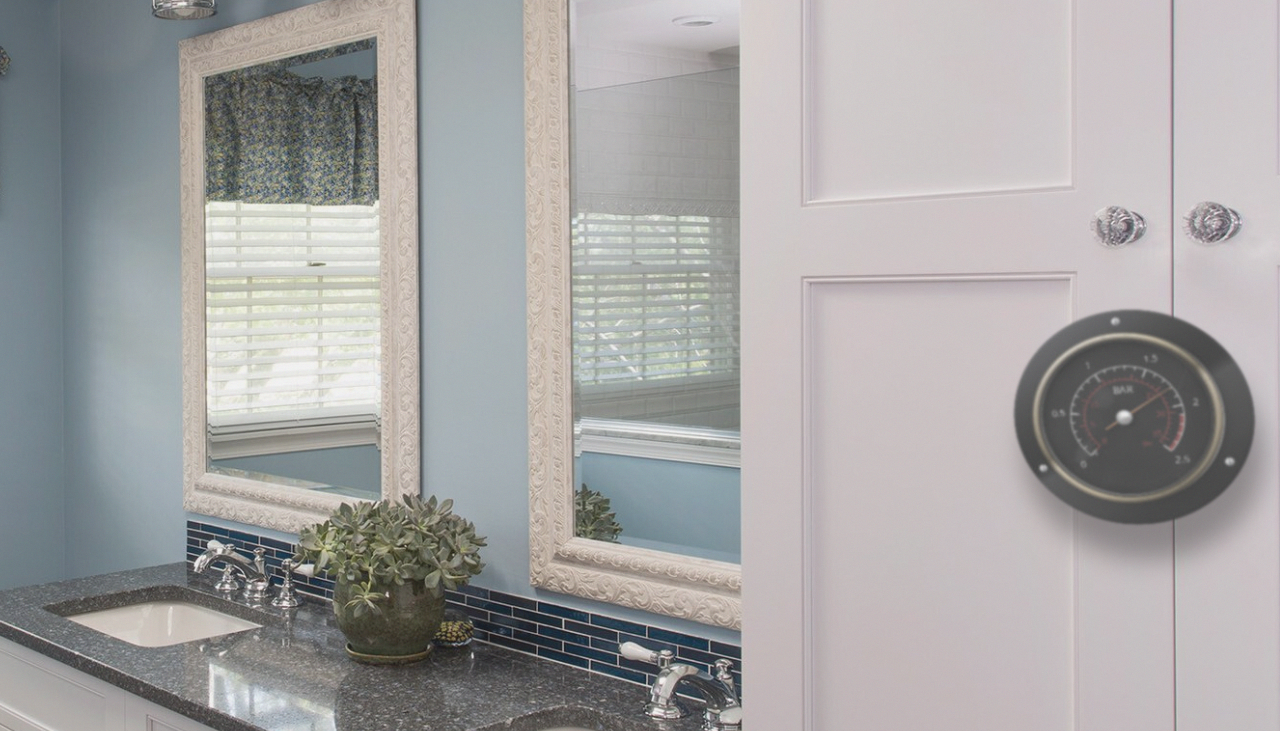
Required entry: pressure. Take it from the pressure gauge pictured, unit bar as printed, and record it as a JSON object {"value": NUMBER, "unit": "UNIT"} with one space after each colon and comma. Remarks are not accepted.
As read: {"value": 1.8, "unit": "bar"}
